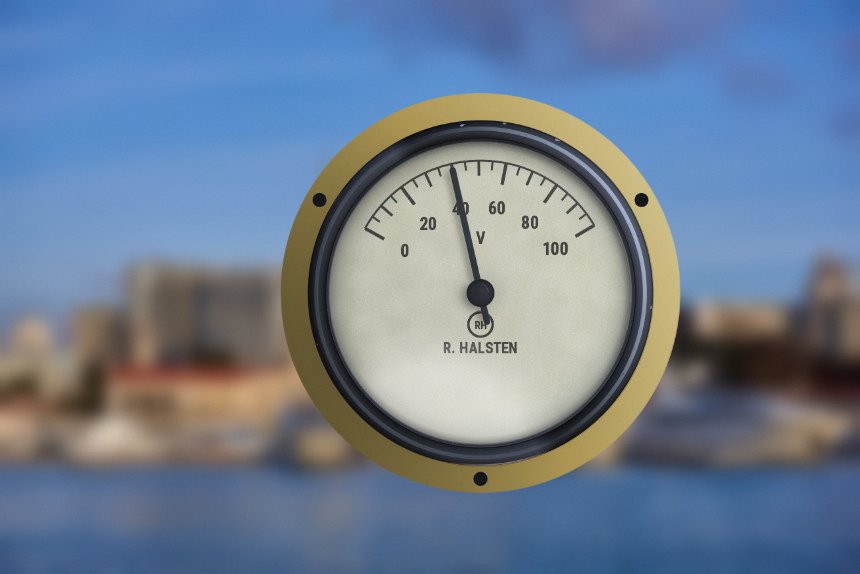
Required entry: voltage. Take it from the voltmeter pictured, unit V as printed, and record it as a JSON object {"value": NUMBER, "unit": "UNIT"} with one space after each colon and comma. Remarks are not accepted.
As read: {"value": 40, "unit": "V"}
